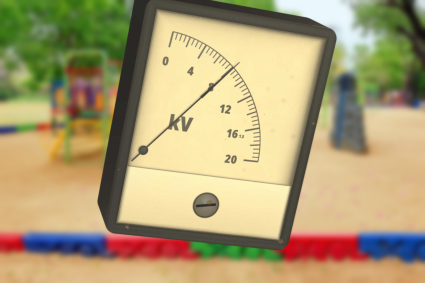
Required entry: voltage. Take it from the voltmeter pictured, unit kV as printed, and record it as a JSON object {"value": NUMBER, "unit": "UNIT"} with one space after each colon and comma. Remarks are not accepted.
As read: {"value": 8, "unit": "kV"}
